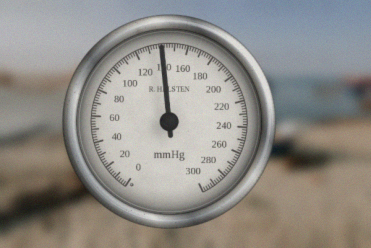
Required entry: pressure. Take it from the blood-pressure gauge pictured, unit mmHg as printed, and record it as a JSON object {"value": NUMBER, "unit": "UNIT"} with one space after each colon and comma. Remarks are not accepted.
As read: {"value": 140, "unit": "mmHg"}
